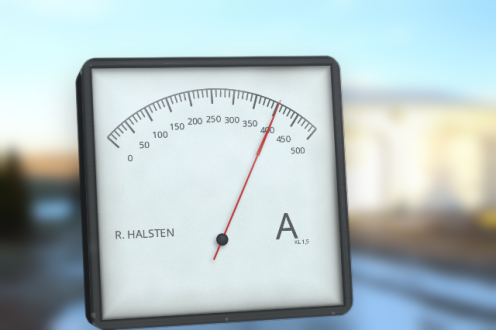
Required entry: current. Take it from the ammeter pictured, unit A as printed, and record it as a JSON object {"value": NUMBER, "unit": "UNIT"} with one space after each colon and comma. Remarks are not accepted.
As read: {"value": 400, "unit": "A"}
